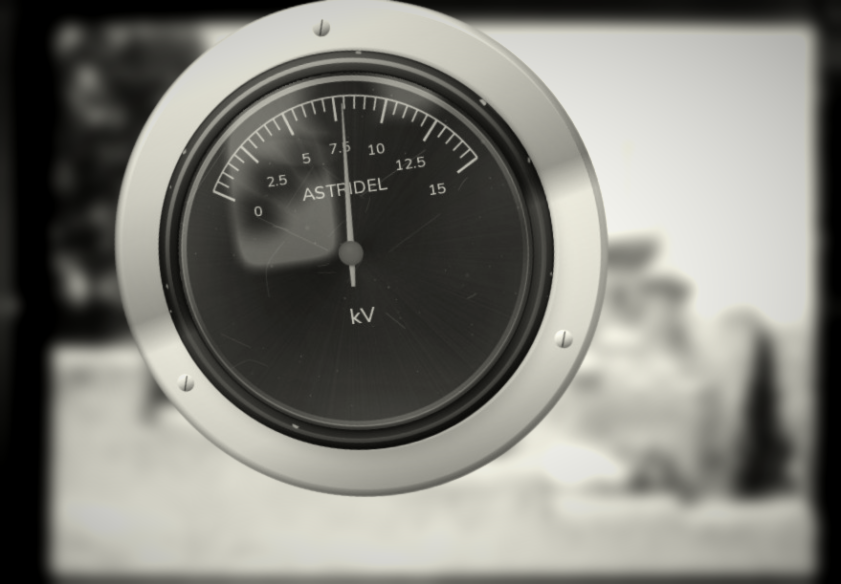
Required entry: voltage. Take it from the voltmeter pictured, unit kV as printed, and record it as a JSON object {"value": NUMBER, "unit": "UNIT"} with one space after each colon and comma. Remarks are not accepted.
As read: {"value": 8, "unit": "kV"}
